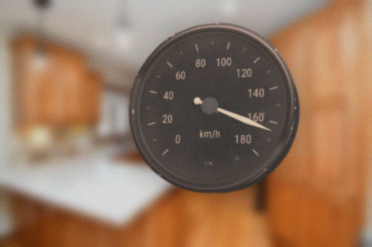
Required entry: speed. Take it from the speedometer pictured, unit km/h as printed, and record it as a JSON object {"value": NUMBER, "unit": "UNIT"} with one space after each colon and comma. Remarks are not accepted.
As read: {"value": 165, "unit": "km/h"}
